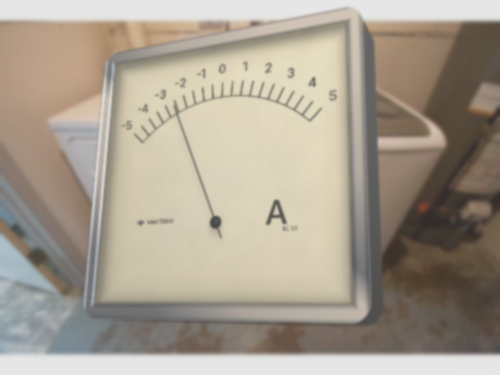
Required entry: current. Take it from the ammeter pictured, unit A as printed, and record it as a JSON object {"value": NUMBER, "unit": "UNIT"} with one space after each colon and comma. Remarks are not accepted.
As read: {"value": -2.5, "unit": "A"}
